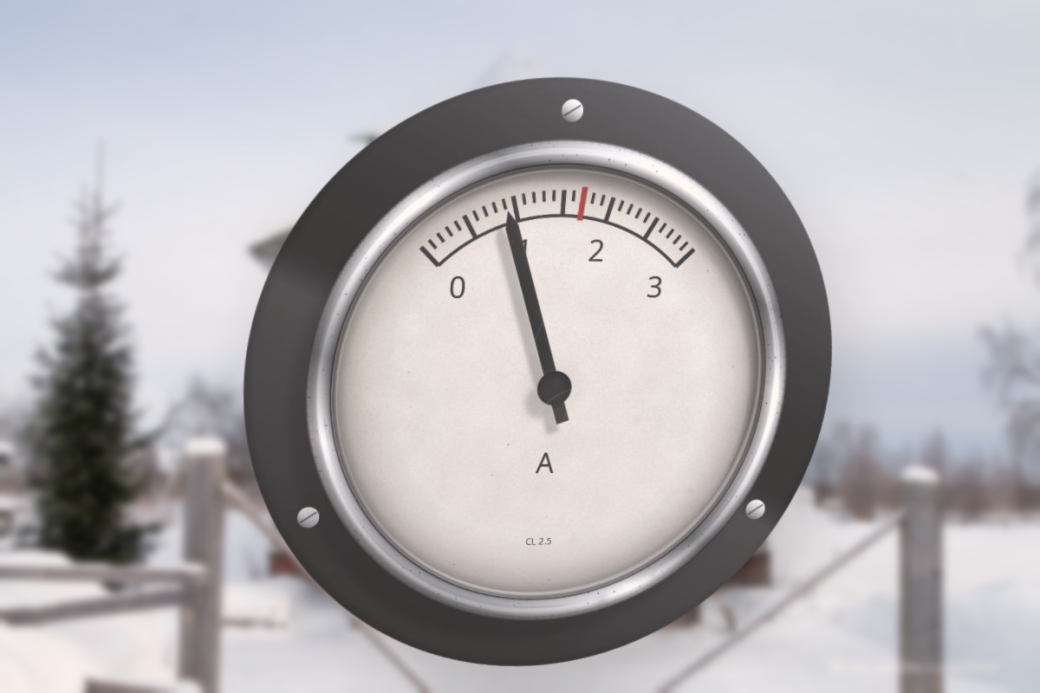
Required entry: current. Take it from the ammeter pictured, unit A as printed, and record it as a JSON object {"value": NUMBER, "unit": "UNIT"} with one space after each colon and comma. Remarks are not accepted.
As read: {"value": 0.9, "unit": "A"}
